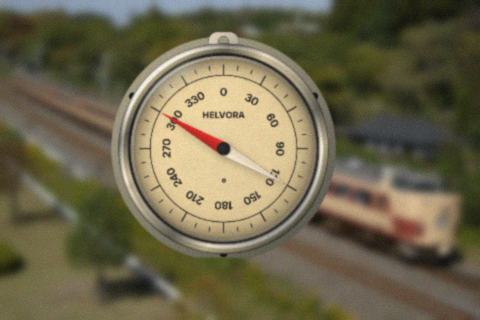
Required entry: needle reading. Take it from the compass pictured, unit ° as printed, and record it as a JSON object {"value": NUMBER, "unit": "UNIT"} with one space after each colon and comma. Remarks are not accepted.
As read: {"value": 300, "unit": "°"}
